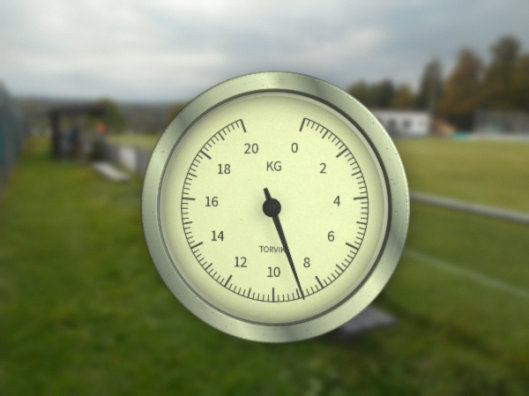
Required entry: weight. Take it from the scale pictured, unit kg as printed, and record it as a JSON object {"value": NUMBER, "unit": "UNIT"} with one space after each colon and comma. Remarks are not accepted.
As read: {"value": 8.8, "unit": "kg"}
